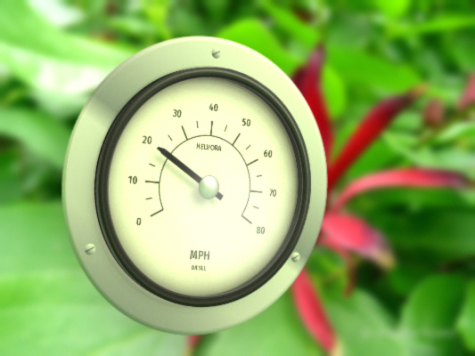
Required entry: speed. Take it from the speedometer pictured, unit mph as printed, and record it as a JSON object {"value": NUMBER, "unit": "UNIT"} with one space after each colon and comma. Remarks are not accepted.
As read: {"value": 20, "unit": "mph"}
